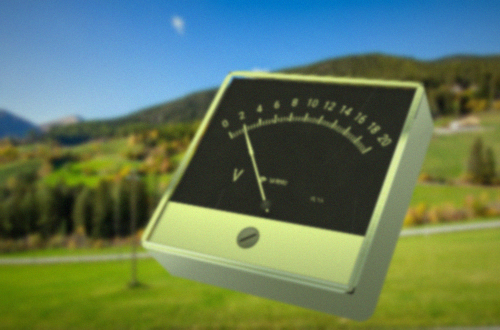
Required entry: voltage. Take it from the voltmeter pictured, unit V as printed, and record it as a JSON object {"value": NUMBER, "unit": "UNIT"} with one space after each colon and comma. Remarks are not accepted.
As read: {"value": 2, "unit": "V"}
